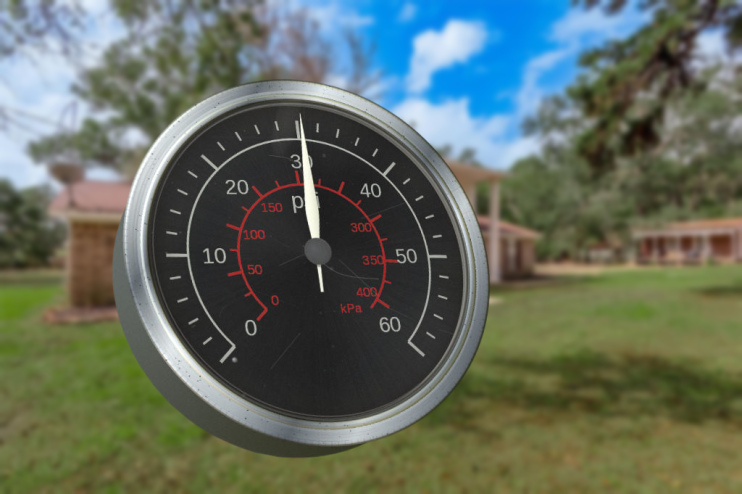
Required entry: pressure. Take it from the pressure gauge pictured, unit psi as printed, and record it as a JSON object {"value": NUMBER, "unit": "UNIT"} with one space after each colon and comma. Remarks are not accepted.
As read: {"value": 30, "unit": "psi"}
